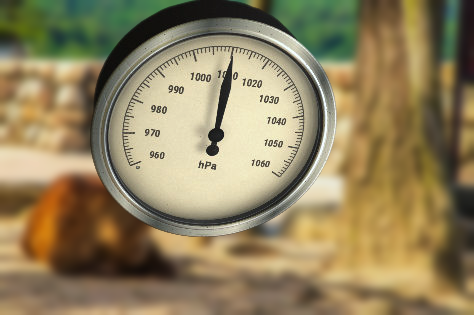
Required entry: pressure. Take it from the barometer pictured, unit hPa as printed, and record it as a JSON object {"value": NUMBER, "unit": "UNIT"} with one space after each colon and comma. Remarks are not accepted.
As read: {"value": 1010, "unit": "hPa"}
